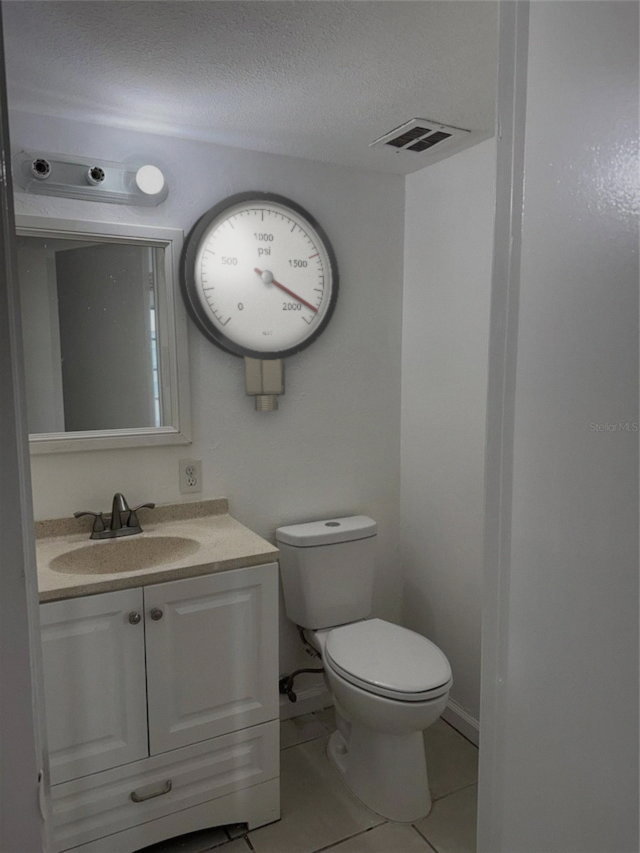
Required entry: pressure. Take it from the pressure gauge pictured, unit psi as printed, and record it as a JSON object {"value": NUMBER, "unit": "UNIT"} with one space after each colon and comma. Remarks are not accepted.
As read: {"value": 1900, "unit": "psi"}
